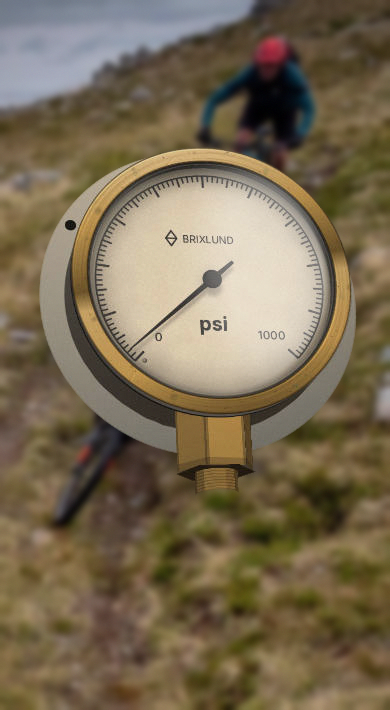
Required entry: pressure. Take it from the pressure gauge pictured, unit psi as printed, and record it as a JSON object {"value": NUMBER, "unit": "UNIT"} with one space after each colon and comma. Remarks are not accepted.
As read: {"value": 20, "unit": "psi"}
